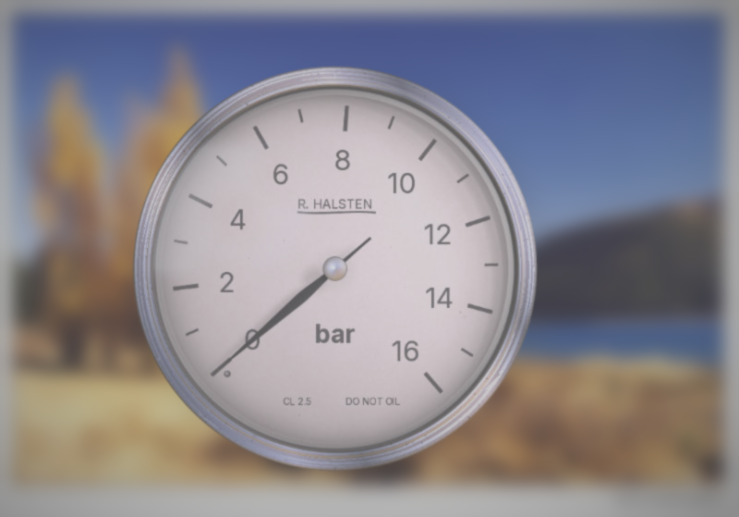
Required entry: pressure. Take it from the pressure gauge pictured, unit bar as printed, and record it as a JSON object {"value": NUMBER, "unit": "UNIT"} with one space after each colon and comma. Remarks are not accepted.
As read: {"value": 0, "unit": "bar"}
